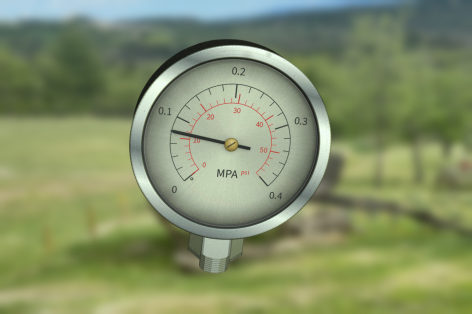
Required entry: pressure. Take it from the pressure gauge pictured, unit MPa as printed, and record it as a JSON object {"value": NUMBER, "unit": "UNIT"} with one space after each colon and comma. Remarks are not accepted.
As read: {"value": 0.08, "unit": "MPa"}
